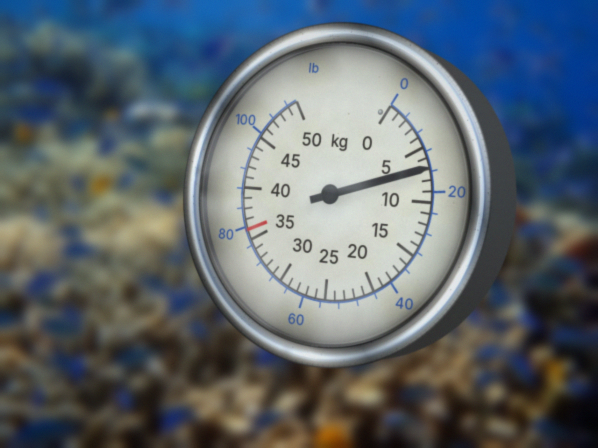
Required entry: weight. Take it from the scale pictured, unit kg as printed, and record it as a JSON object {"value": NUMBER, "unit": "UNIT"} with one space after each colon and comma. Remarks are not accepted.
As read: {"value": 7, "unit": "kg"}
